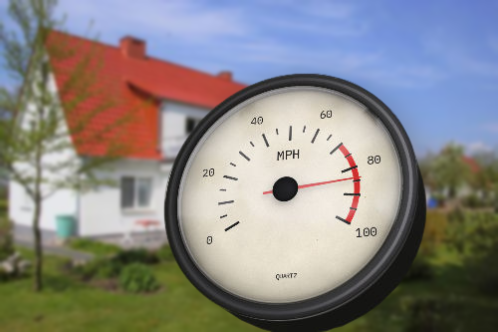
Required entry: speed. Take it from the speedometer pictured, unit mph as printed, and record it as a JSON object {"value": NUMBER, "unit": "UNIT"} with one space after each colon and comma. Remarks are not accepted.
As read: {"value": 85, "unit": "mph"}
